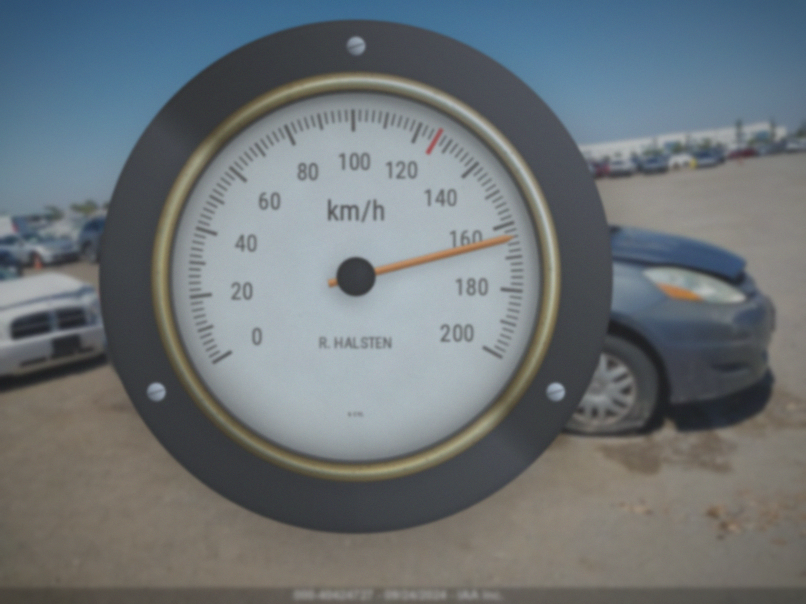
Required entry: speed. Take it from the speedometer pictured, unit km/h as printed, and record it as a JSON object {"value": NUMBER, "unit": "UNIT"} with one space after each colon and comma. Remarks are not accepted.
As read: {"value": 164, "unit": "km/h"}
